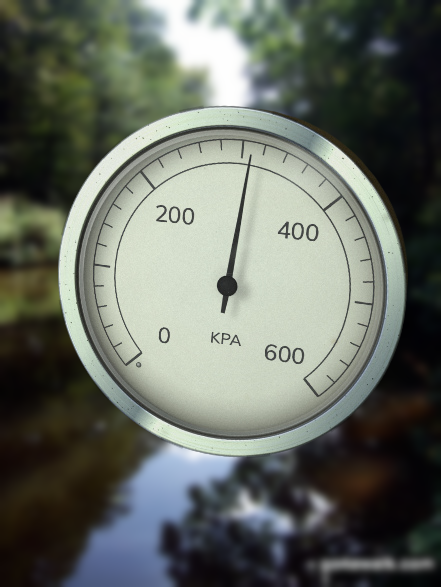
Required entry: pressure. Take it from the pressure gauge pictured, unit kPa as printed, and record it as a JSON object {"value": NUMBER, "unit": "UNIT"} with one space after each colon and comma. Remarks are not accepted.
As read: {"value": 310, "unit": "kPa"}
